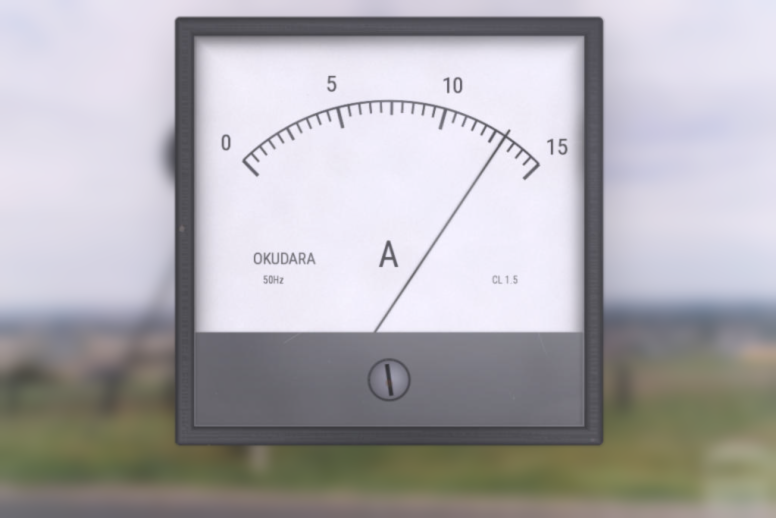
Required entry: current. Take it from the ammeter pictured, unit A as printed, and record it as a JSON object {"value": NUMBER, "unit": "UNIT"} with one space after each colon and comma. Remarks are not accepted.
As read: {"value": 13, "unit": "A"}
